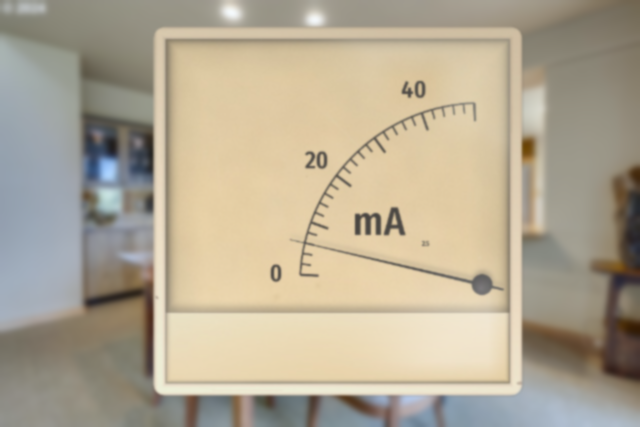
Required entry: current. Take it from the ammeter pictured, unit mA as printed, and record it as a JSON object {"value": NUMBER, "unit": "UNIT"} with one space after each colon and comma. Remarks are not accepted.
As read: {"value": 6, "unit": "mA"}
